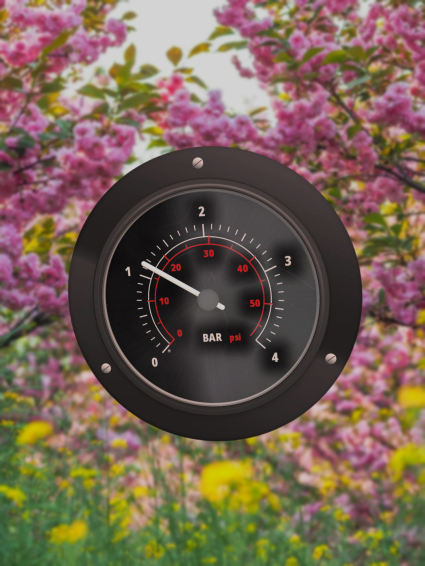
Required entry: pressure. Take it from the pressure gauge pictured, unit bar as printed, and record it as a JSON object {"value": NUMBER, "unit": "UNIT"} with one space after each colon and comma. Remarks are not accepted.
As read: {"value": 1.15, "unit": "bar"}
